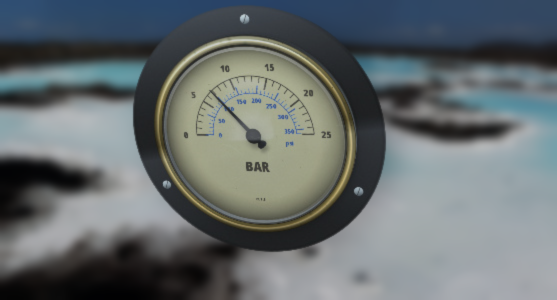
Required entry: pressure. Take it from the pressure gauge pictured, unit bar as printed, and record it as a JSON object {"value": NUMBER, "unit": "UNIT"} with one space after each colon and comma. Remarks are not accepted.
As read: {"value": 7, "unit": "bar"}
